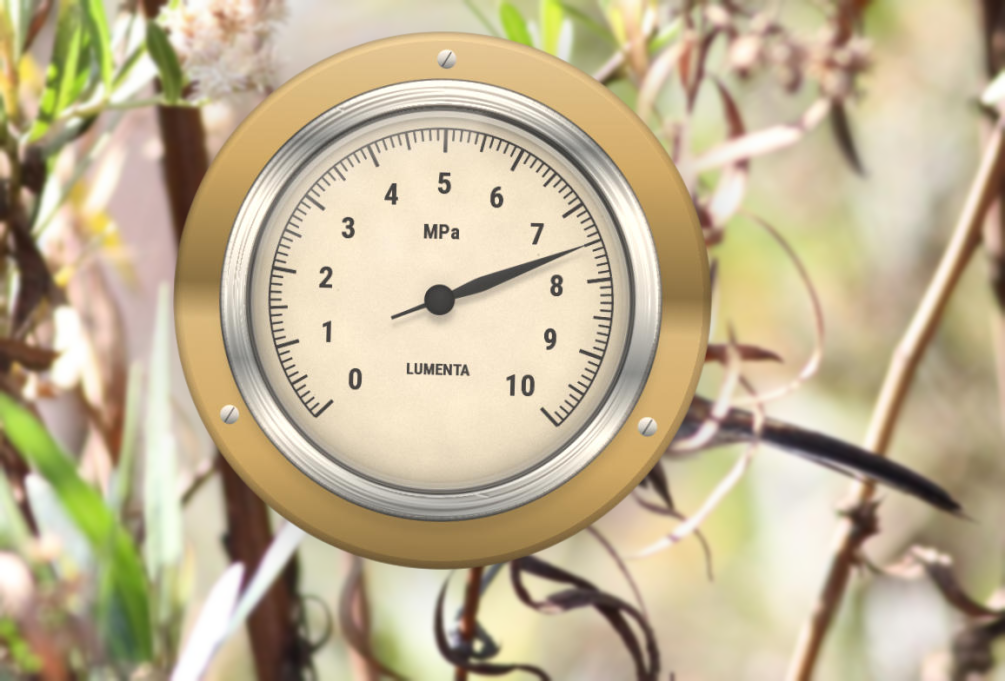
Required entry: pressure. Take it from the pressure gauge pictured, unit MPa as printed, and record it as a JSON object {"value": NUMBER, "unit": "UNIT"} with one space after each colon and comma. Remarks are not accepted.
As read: {"value": 7.5, "unit": "MPa"}
